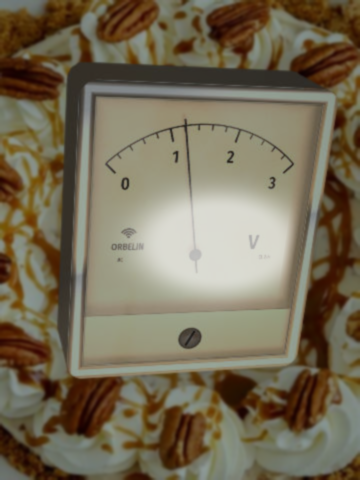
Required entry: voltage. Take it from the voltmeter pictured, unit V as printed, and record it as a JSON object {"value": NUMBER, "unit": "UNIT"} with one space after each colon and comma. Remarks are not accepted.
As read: {"value": 1.2, "unit": "V"}
